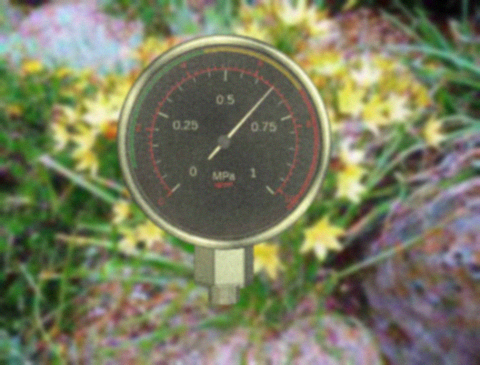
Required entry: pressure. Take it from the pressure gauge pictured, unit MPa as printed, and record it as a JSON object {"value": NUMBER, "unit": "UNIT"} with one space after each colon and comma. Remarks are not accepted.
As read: {"value": 0.65, "unit": "MPa"}
